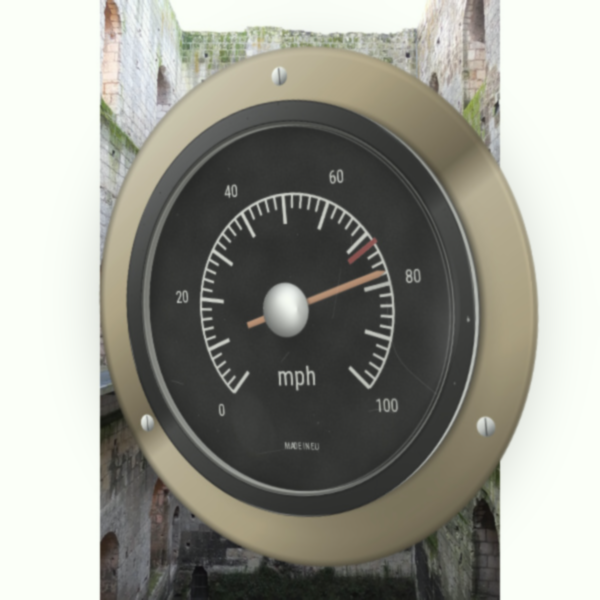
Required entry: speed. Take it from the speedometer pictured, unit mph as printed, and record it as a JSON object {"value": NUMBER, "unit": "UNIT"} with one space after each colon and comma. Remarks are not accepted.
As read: {"value": 78, "unit": "mph"}
